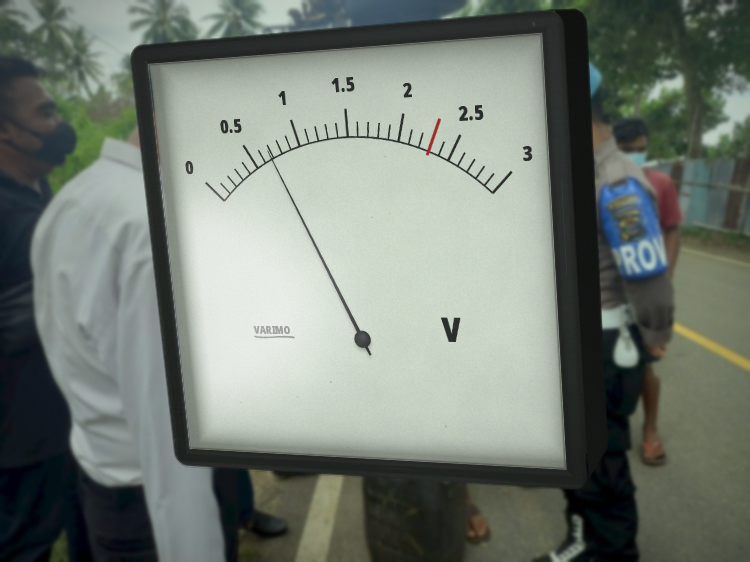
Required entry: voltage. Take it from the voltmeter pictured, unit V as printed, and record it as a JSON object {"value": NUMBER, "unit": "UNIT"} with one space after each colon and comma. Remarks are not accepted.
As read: {"value": 0.7, "unit": "V"}
